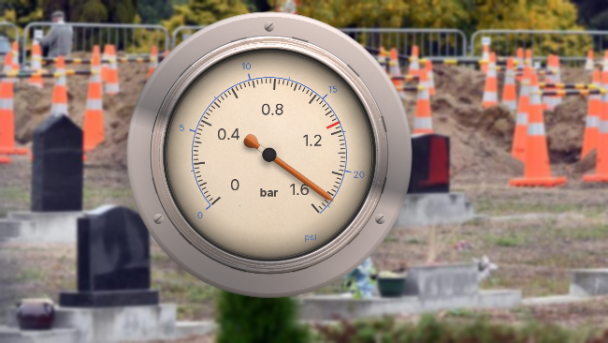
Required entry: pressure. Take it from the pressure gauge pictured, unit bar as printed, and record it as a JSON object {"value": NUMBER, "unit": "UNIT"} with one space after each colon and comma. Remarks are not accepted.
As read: {"value": 1.52, "unit": "bar"}
